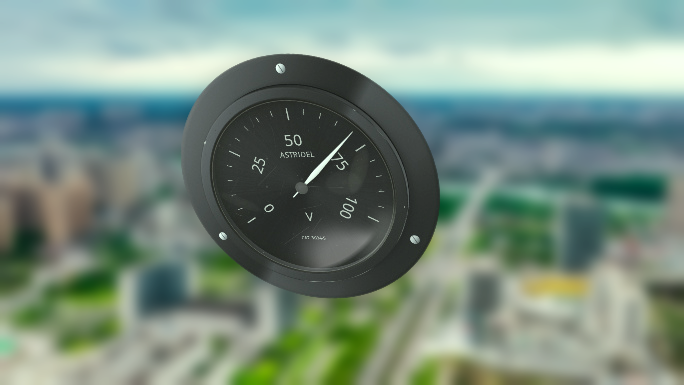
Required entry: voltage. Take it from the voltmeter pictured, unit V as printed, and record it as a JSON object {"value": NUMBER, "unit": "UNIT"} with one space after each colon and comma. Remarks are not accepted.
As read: {"value": 70, "unit": "V"}
